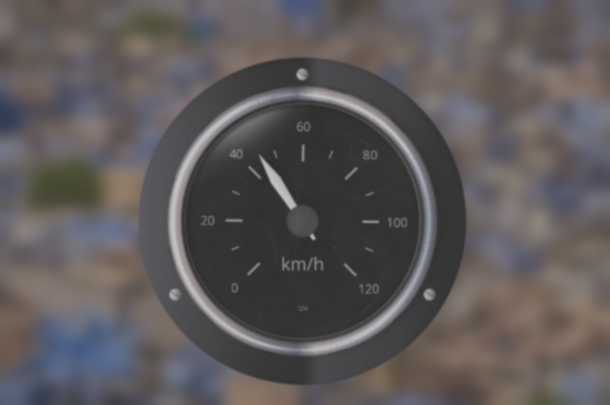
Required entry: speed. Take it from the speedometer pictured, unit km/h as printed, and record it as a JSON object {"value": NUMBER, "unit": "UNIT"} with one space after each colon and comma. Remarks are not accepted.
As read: {"value": 45, "unit": "km/h"}
